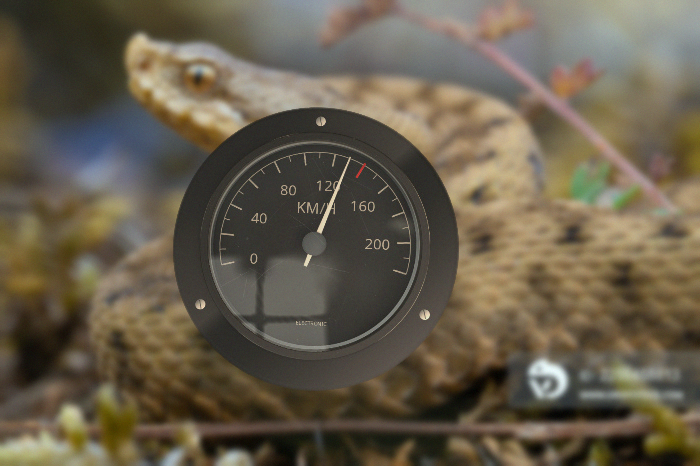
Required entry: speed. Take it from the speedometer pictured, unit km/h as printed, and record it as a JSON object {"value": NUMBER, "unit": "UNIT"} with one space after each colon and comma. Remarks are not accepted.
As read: {"value": 130, "unit": "km/h"}
